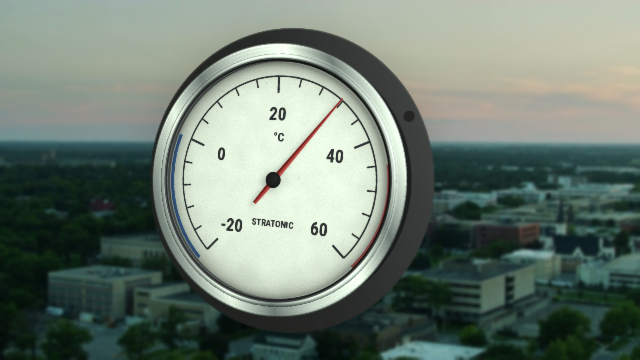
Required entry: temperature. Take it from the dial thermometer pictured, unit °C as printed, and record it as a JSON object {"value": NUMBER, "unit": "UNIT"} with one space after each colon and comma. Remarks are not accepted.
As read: {"value": 32, "unit": "°C"}
